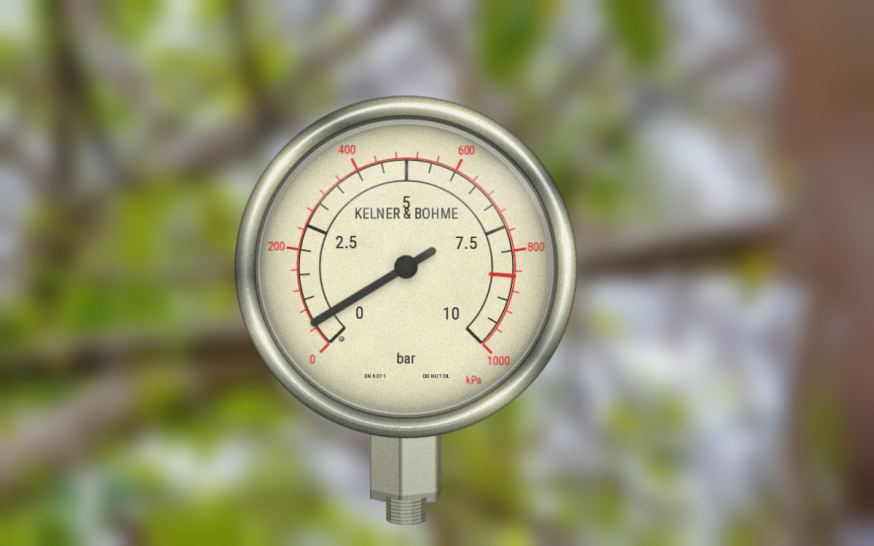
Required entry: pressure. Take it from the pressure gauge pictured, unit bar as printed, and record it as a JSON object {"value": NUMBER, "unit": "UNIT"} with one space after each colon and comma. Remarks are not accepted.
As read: {"value": 0.5, "unit": "bar"}
